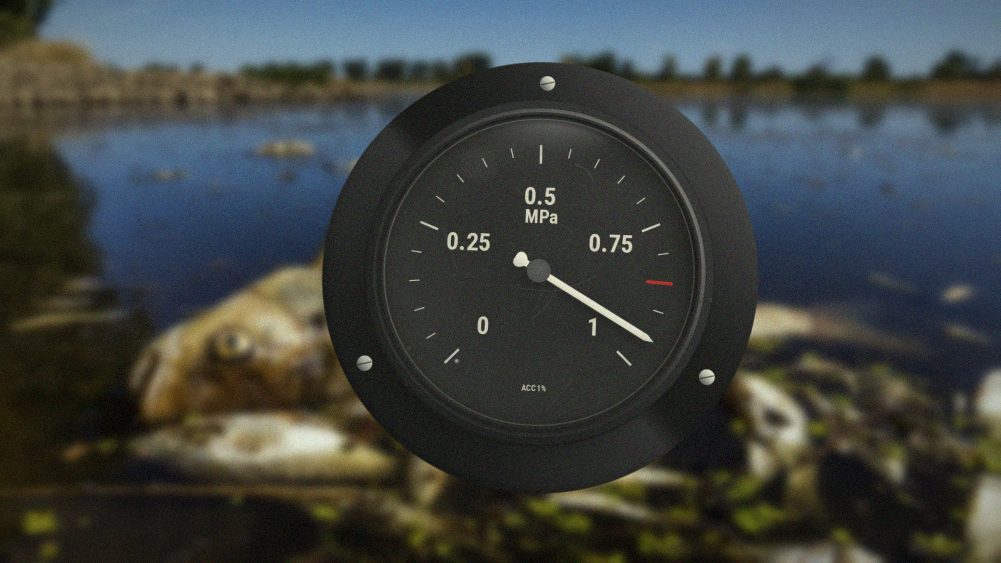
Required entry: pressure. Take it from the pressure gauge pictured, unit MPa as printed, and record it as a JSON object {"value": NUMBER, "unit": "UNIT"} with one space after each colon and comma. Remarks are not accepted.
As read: {"value": 0.95, "unit": "MPa"}
